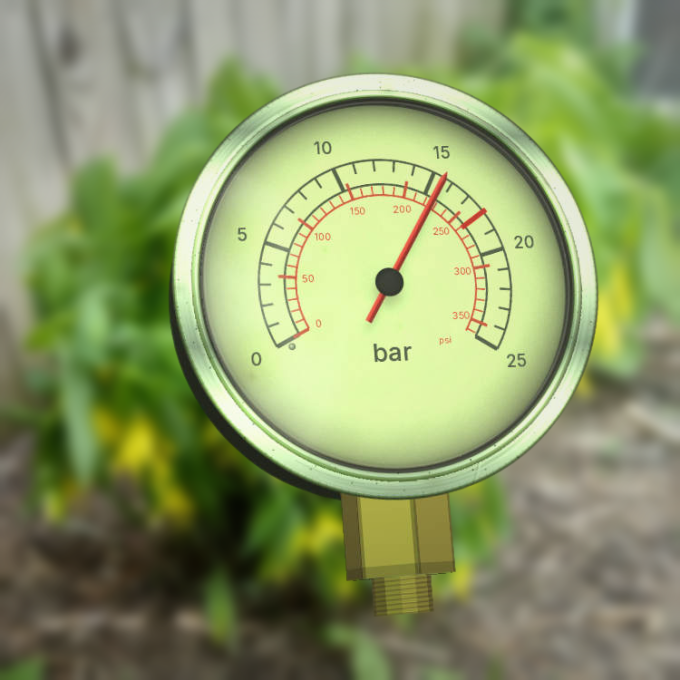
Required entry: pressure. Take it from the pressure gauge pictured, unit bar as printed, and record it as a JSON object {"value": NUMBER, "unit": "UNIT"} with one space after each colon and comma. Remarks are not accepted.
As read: {"value": 15.5, "unit": "bar"}
